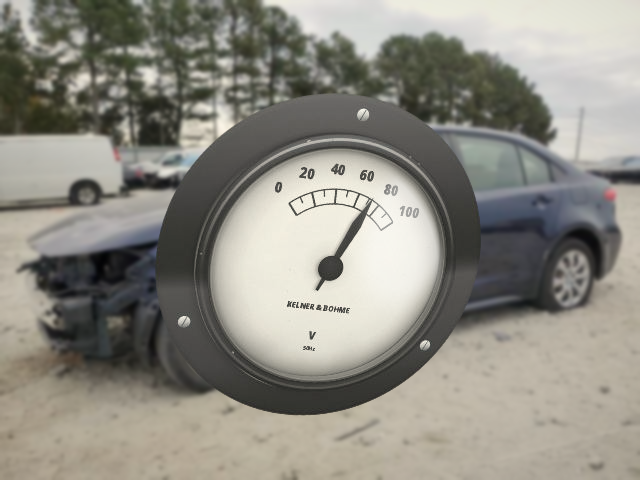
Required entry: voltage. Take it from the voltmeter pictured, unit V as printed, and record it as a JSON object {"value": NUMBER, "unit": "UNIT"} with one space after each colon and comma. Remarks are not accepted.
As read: {"value": 70, "unit": "V"}
